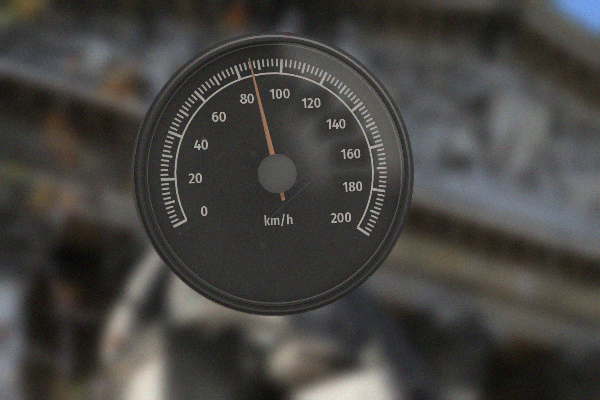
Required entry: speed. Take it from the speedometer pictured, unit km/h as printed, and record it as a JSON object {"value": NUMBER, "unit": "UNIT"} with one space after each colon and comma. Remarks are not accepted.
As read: {"value": 86, "unit": "km/h"}
